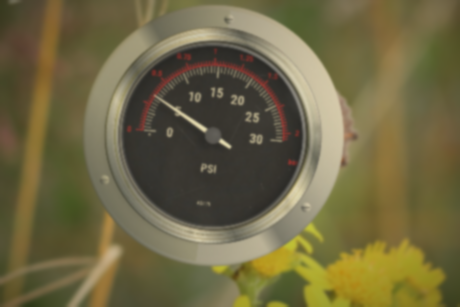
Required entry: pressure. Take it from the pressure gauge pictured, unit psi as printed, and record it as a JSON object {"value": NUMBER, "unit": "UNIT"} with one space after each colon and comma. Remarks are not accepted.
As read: {"value": 5, "unit": "psi"}
